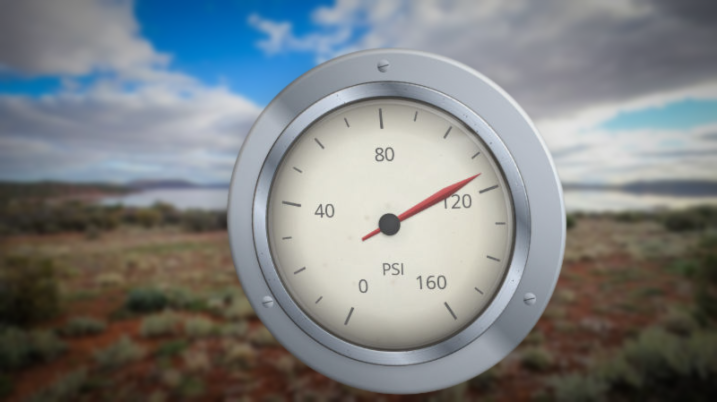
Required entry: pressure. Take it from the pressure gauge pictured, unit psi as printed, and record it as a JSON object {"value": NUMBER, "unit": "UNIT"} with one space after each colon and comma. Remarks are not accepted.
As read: {"value": 115, "unit": "psi"}
